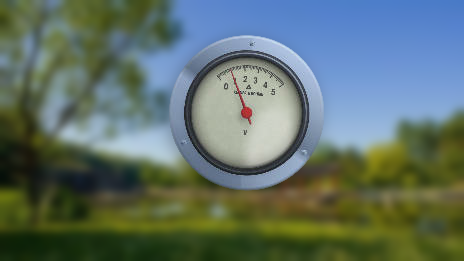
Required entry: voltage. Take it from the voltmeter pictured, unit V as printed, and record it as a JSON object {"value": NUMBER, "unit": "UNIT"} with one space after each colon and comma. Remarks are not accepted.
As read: {"value": 1, "unit": "V"}
